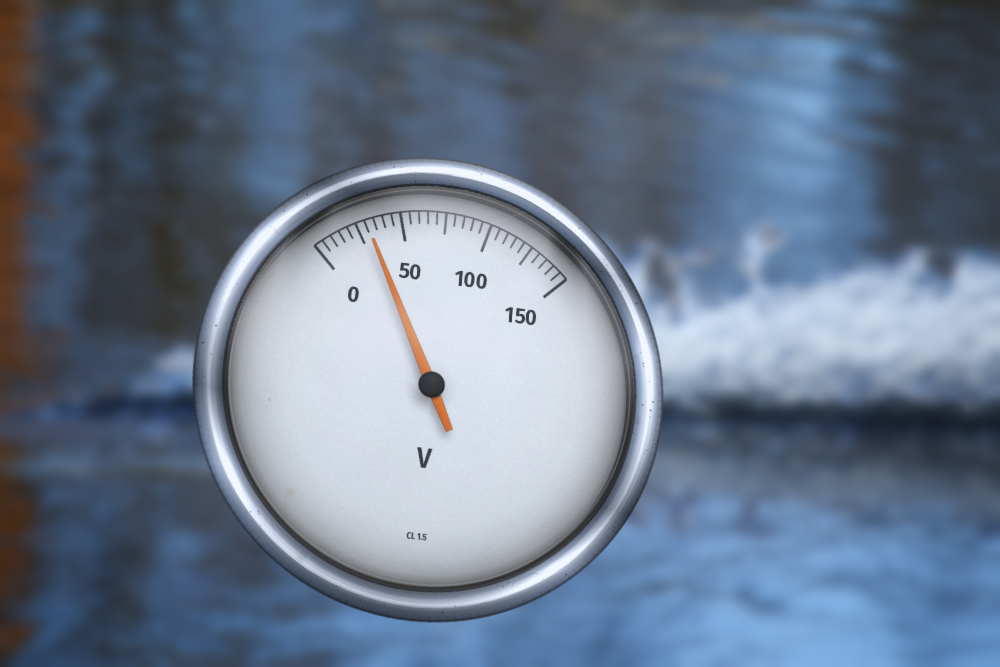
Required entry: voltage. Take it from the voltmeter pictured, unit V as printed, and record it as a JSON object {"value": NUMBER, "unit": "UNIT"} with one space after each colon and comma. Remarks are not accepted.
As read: {"value": 30, "unit": "V"}
